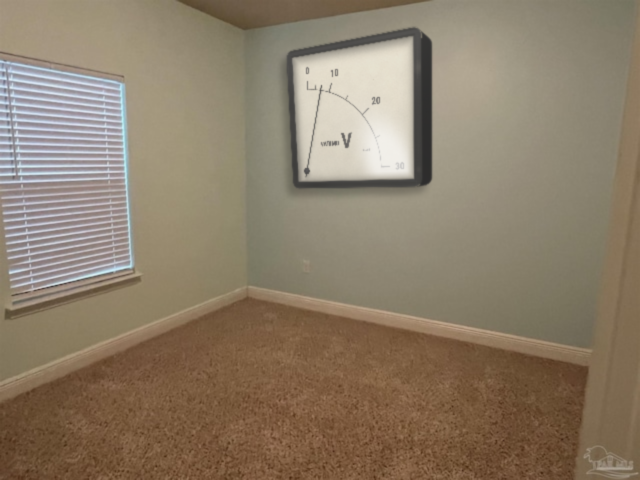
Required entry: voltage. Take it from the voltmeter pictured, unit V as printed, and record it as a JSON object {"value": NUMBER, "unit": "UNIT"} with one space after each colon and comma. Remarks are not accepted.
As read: {"value": 7.5, "unit": "V"}
